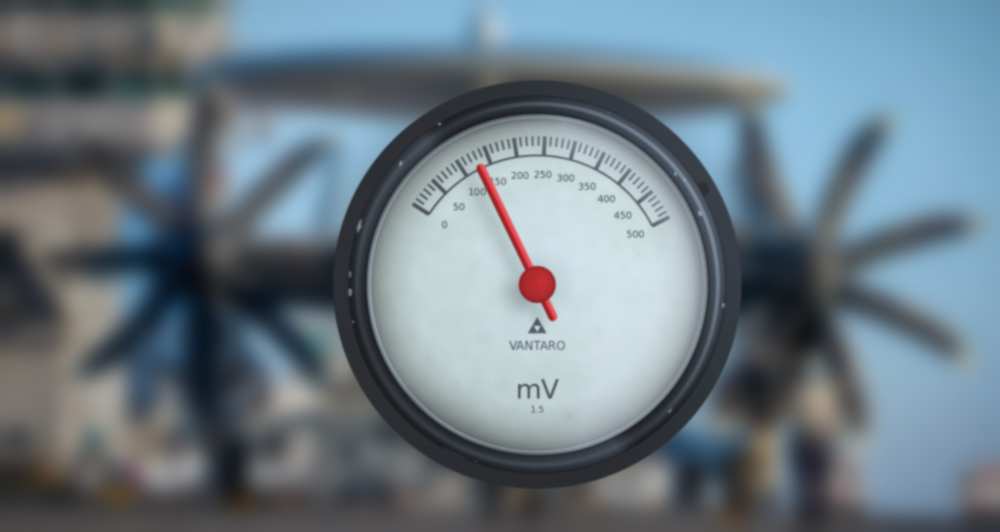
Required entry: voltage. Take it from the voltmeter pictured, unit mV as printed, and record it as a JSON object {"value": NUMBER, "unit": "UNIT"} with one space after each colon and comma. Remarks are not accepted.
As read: {"value": 130, "unit": "mV"}
